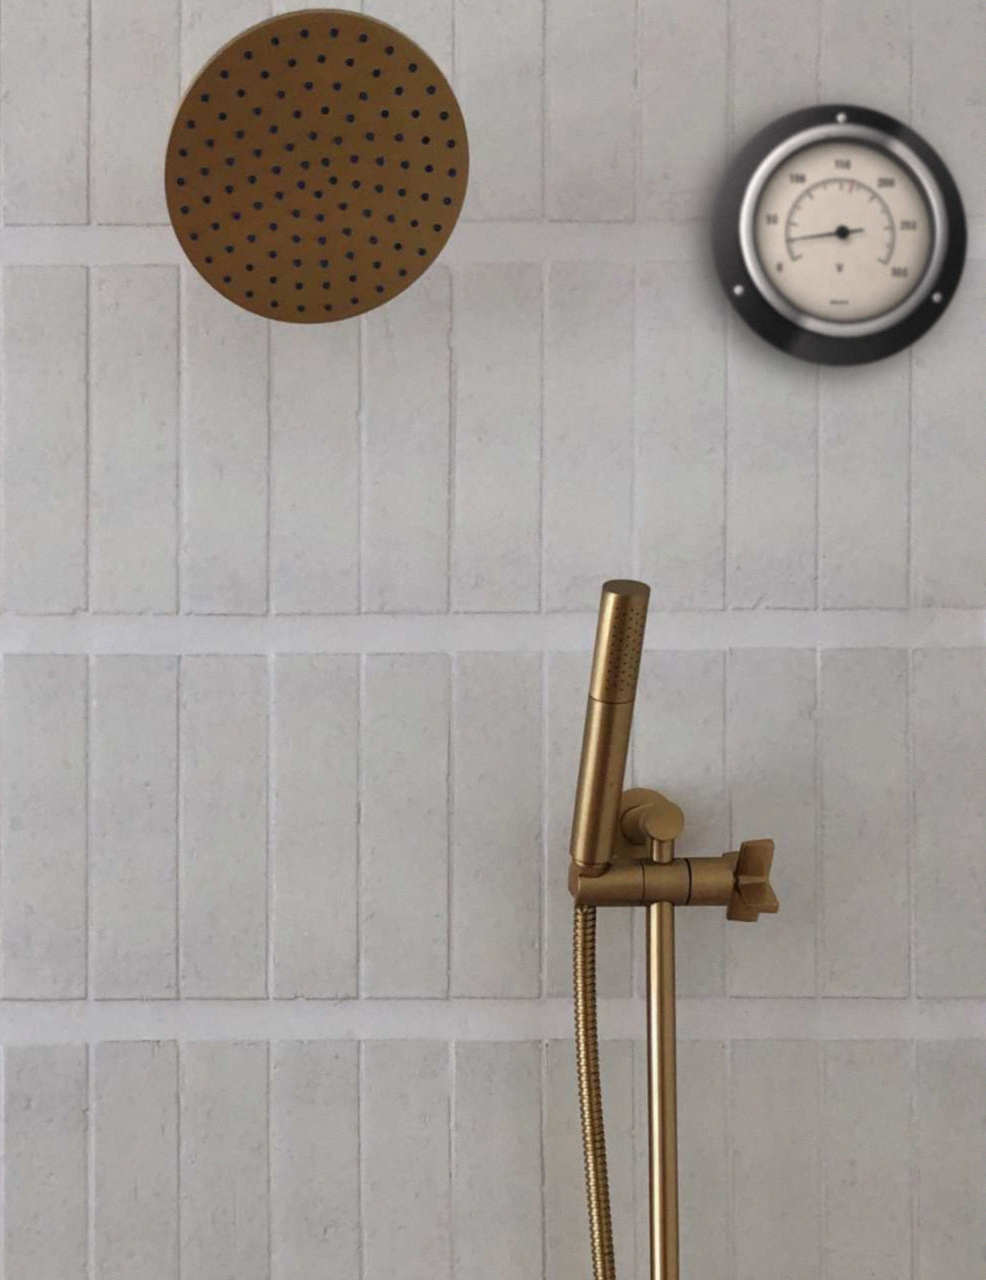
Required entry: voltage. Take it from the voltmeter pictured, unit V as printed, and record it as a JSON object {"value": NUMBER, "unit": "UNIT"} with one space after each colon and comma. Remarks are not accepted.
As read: {"value": 25, "unit": "V"}
